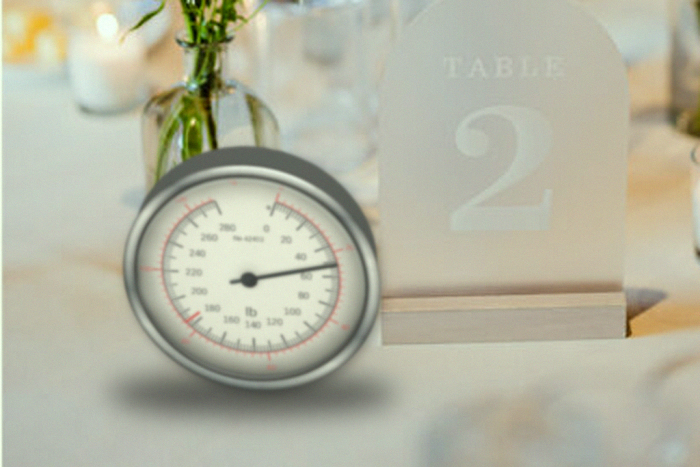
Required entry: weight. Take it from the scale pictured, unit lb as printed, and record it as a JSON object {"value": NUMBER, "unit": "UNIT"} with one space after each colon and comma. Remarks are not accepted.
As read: {"value": 50, "unit": "lb"}
